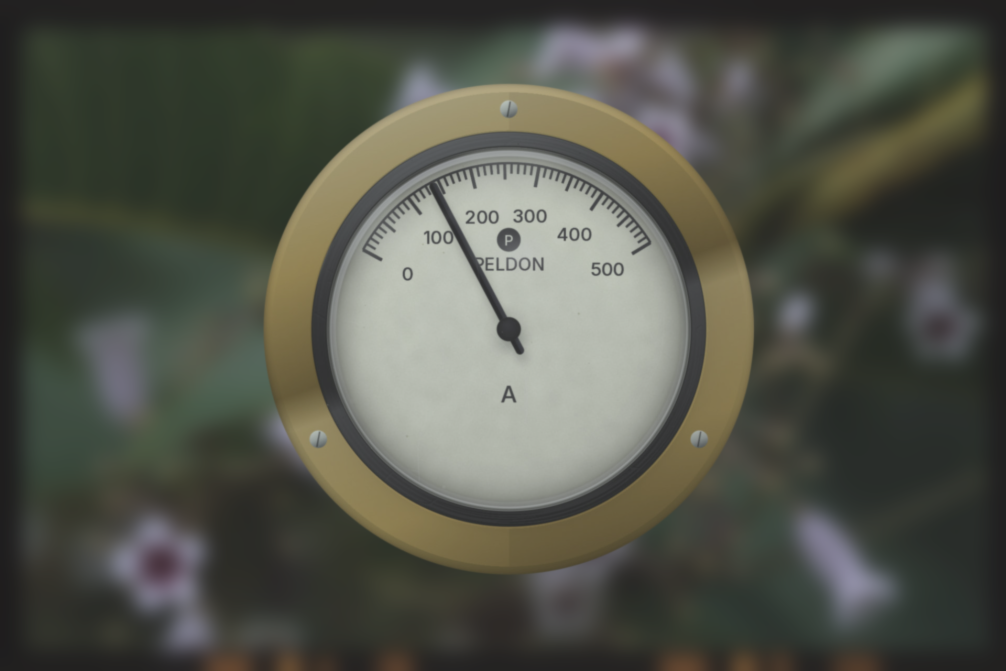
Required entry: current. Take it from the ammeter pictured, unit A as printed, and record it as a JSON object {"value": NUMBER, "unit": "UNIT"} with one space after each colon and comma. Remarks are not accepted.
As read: {"value": 140, "unit": "A"}
